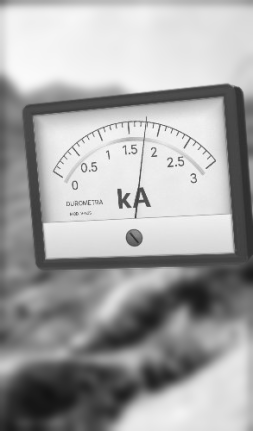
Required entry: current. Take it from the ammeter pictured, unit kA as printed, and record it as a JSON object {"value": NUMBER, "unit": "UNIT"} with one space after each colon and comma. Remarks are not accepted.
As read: {"value": 1.8, "unit": "kA"}
